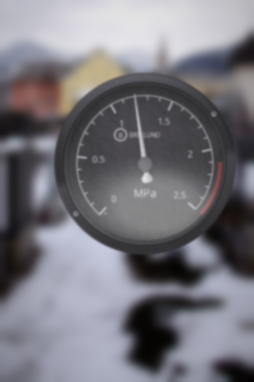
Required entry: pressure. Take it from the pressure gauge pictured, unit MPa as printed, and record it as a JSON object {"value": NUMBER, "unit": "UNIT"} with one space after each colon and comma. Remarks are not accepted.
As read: {"value": 1.2, "unit": "MPa"}
